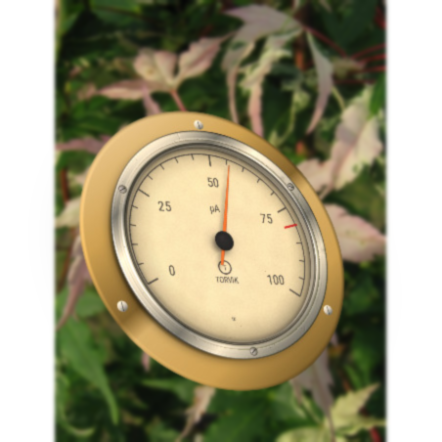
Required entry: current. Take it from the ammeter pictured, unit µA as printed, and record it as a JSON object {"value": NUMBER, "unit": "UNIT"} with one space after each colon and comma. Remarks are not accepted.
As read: {"value": 55, "unit": "µA"}
